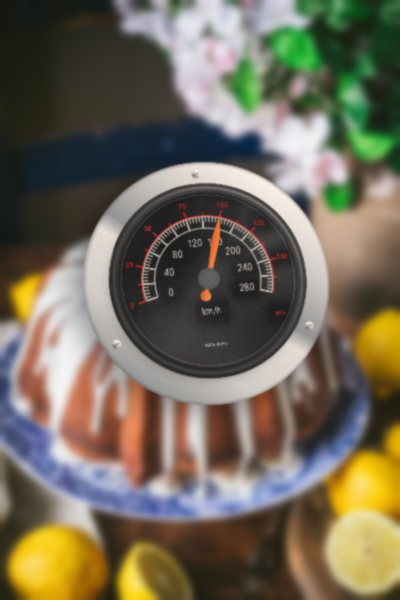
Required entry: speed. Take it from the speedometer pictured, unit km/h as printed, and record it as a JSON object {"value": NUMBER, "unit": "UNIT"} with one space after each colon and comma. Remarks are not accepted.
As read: {"value": 160, "unit": "km/h"}
